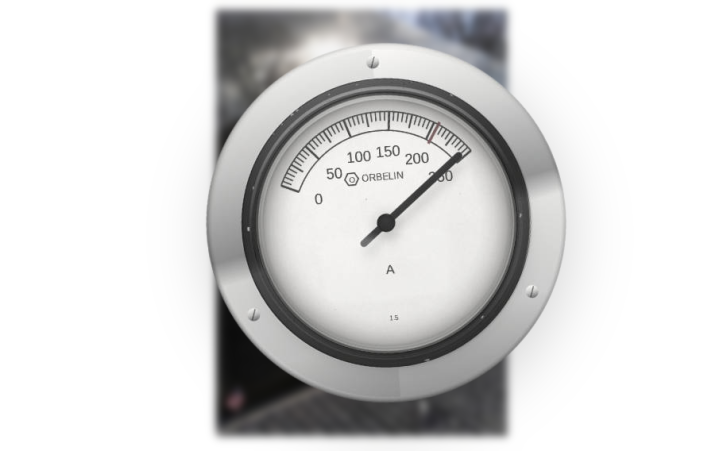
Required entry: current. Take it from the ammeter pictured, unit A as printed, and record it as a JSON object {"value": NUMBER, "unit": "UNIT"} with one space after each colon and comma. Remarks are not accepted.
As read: {"value": 245, "unit": "A"}
